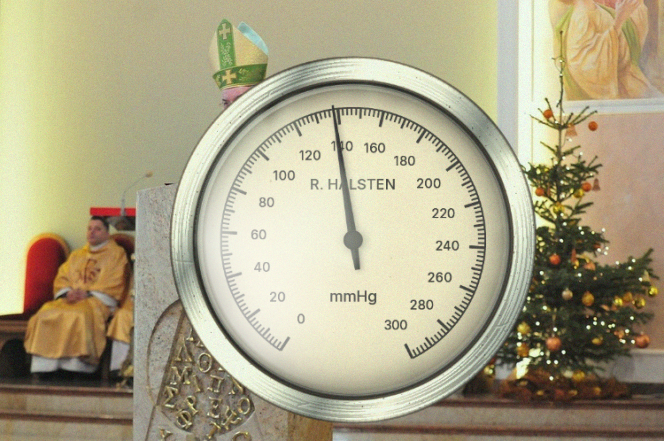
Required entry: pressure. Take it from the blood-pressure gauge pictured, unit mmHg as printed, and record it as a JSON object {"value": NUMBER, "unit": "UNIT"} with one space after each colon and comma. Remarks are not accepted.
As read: {"value": 138, "unit": "mmHg"}
